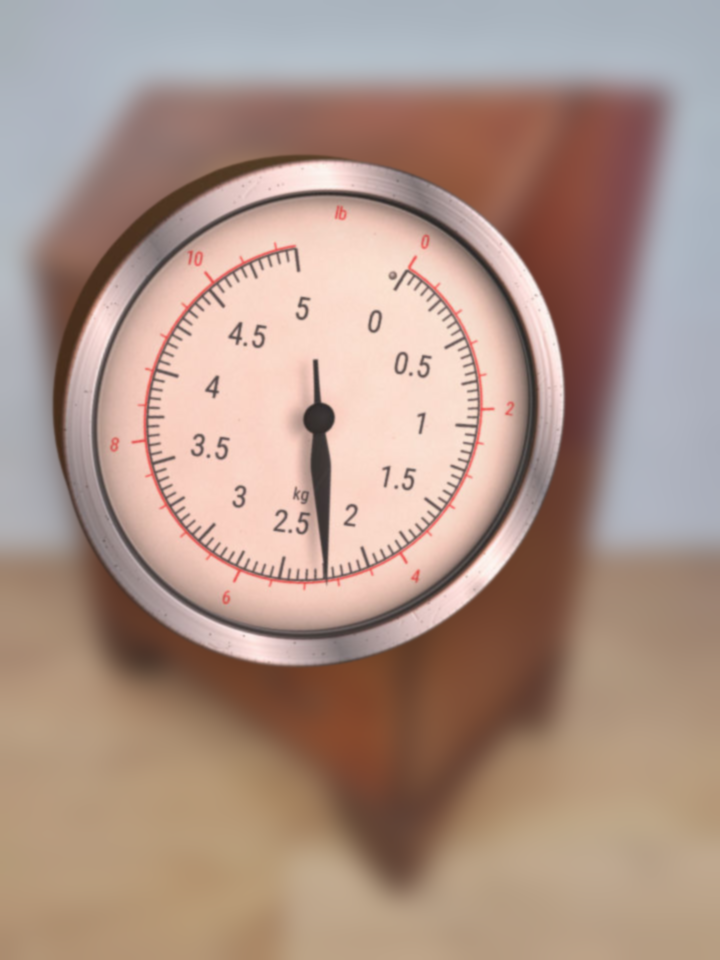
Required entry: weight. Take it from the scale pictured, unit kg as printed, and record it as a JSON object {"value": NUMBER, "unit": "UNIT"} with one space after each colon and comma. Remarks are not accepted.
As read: {"value": 2.25, "unit": "kg"}
